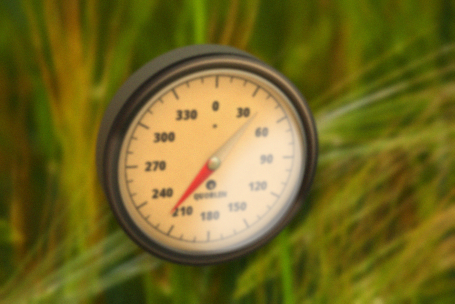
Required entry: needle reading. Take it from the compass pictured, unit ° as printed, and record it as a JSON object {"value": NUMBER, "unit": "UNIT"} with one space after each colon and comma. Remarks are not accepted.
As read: {"value": 220, "unit": "°"}
